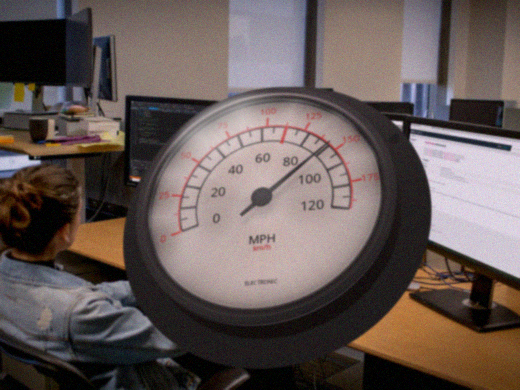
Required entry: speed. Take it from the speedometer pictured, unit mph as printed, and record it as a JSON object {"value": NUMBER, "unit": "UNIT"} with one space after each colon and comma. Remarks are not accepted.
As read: {"value": 90, "unit": "mph"}
